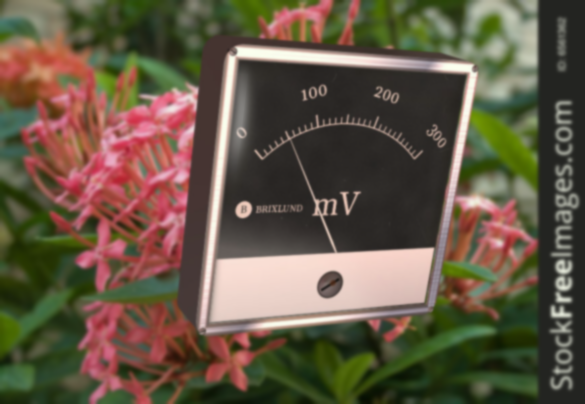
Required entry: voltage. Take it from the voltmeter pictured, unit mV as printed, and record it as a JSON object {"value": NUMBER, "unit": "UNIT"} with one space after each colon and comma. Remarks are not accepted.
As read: {"value": 50, "unit": "mV"}
